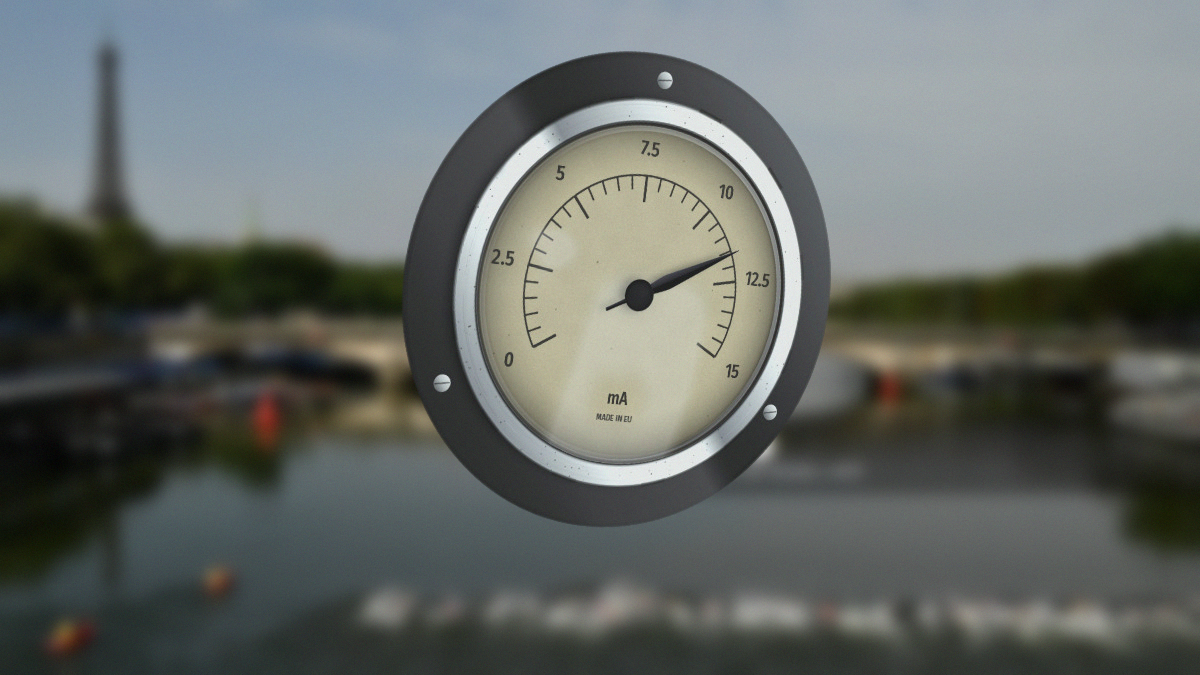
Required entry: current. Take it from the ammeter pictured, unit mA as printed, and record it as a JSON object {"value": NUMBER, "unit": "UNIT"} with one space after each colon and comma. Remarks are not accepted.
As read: {"value": 11.5, "unit": "mA"}
